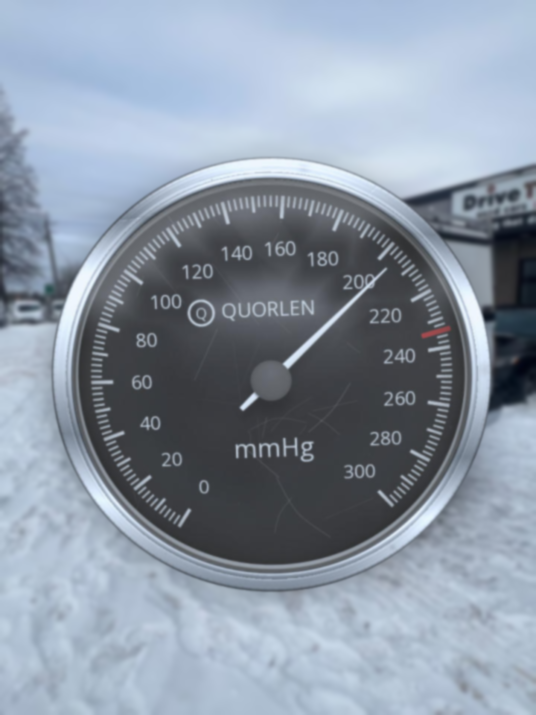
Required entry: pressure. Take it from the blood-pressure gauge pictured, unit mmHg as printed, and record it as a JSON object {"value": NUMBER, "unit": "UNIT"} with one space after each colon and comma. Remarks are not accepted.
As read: {"value": 204, "unit": "mmHg"}
